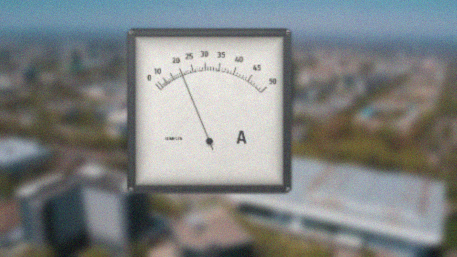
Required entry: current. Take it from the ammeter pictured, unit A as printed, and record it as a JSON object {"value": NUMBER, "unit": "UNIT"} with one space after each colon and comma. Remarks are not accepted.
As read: {"value": 20, "unit": "A"}
